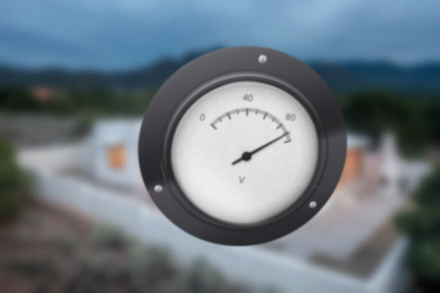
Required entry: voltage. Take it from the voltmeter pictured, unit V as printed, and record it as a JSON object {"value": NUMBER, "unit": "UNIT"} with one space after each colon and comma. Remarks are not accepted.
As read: {"value": 90, "unit": "V"}
